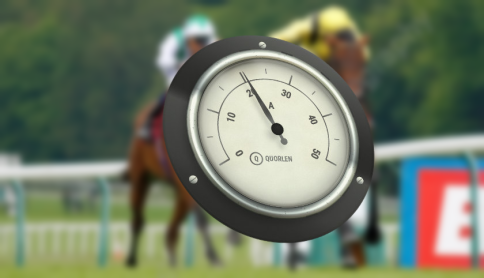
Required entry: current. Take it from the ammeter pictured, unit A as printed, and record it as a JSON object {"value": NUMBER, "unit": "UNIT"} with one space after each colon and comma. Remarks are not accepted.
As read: {"value": 20, "unit": "A"}
